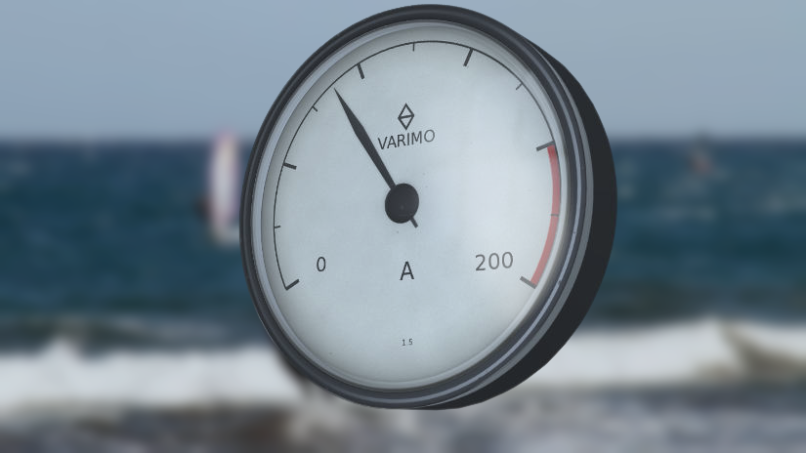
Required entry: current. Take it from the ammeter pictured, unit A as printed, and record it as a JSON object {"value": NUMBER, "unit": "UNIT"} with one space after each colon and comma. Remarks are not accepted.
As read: {"value": 70, "unit": "A"}
